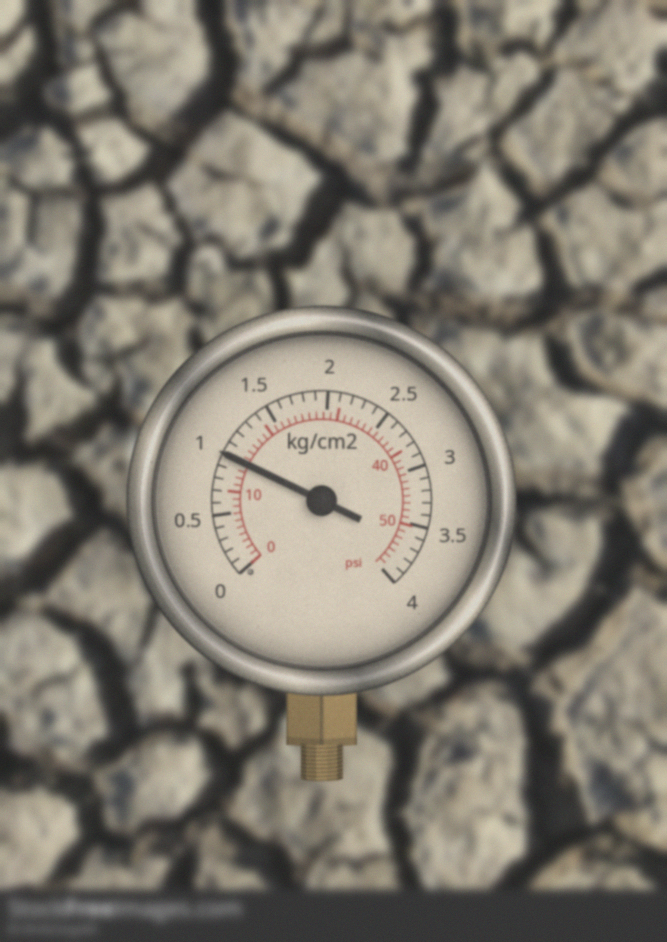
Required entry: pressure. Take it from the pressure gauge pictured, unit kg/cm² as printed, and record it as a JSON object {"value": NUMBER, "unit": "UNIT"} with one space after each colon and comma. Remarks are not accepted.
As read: {"value": 1, "unit": "kg/cm²"}
